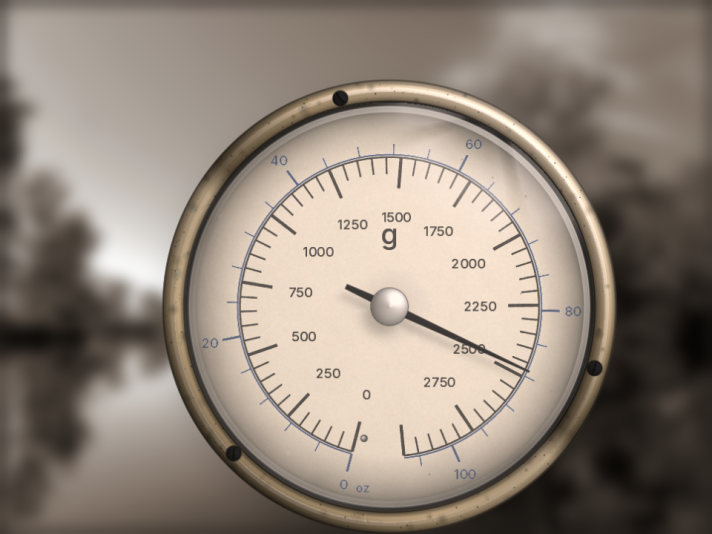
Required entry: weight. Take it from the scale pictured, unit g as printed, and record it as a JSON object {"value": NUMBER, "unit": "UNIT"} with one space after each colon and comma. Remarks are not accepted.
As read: {"value": 2475, "unit": "g"}
